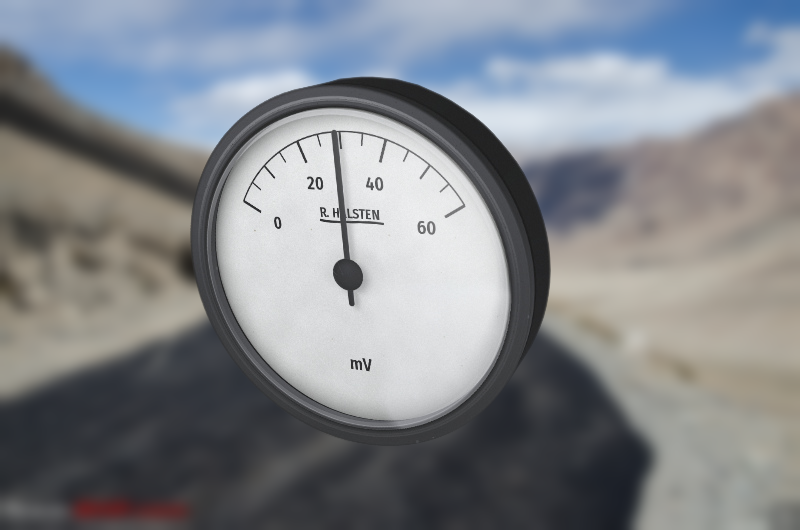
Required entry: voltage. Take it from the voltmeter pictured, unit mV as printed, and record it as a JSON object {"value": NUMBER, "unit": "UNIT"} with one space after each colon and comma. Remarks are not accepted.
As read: {"value": 30, "unit": "mV"}
